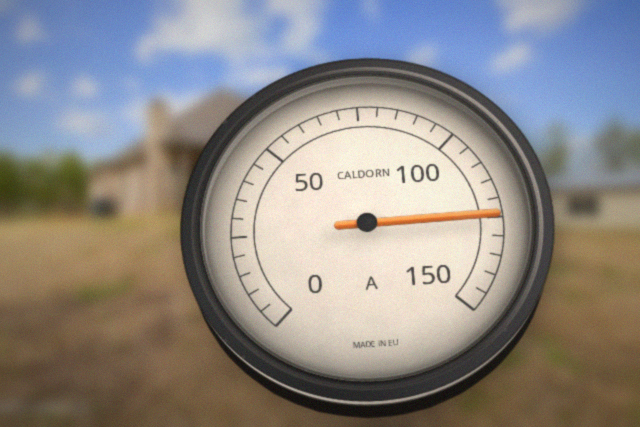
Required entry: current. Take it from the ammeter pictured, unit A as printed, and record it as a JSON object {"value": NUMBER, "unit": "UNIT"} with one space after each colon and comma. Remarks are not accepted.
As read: {"value": 125, "unit": "A"}
